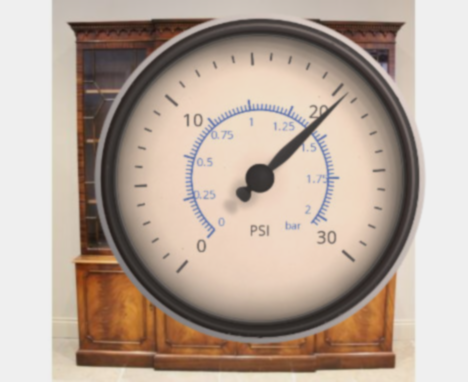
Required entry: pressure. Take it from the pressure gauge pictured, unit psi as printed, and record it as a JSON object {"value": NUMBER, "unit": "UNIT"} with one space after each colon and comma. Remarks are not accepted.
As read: {"value": 20.5, "unit": "psi"}
